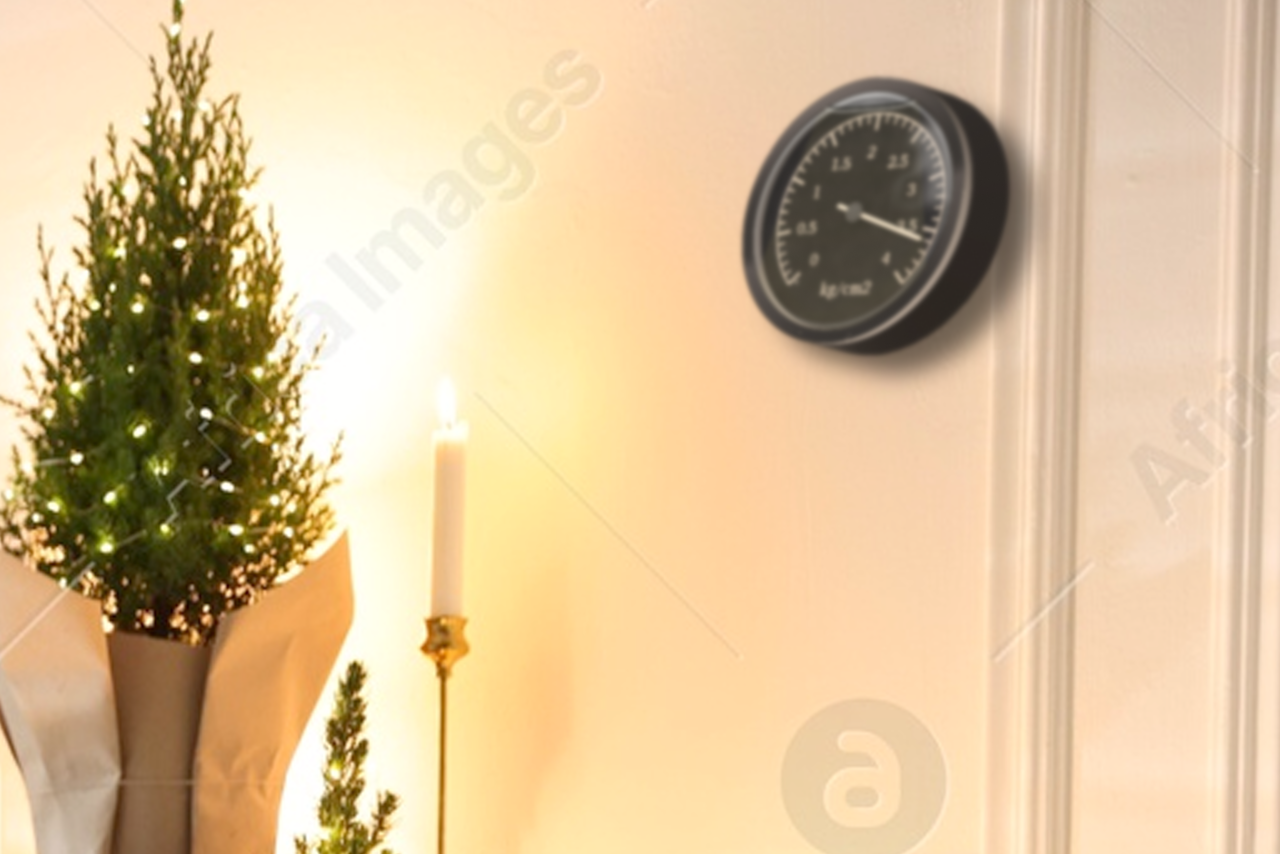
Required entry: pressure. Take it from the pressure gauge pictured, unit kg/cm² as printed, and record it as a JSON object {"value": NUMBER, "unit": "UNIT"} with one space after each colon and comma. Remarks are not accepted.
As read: {"value": 3.6, "unit": "kg/cm²"}
